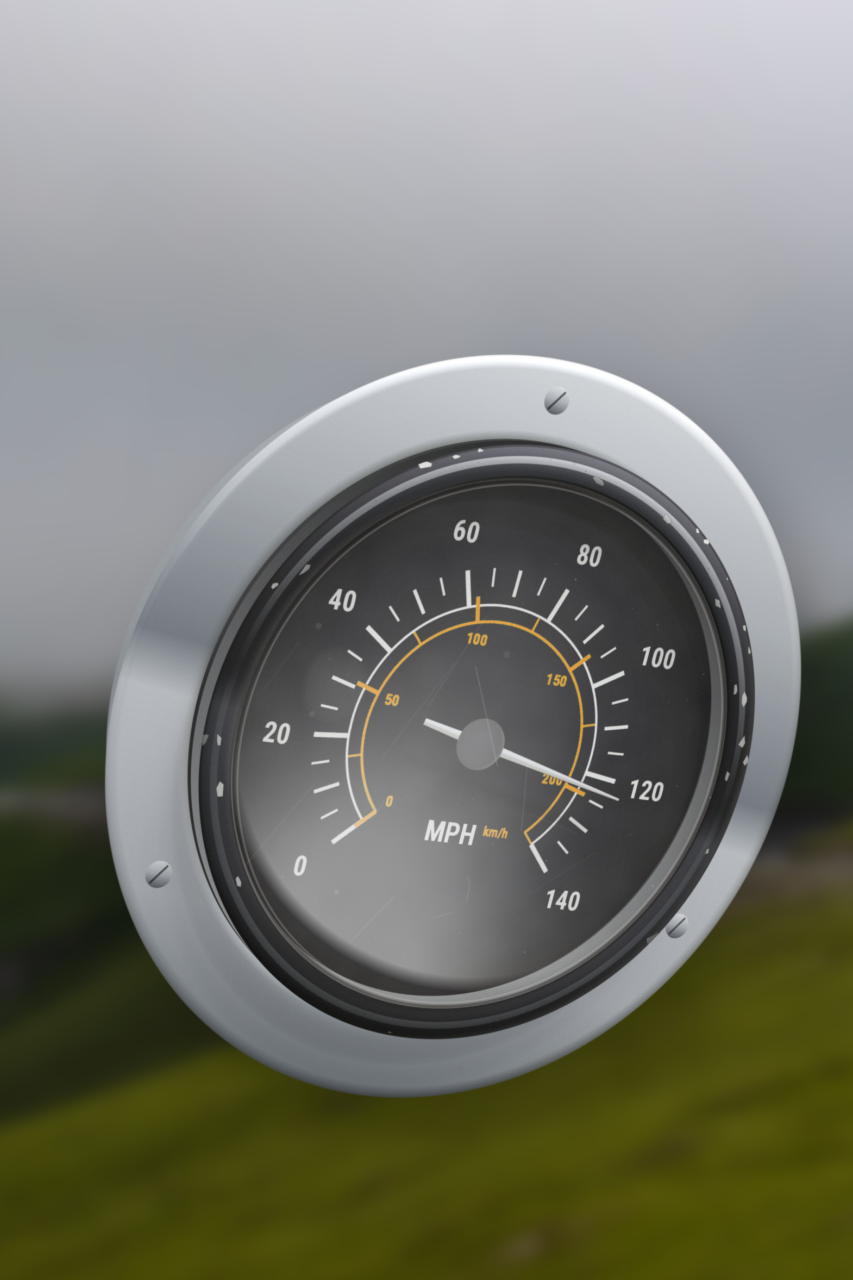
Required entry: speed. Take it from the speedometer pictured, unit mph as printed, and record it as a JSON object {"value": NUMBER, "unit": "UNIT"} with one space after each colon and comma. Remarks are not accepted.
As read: {"value": 122.5, "unit": "mph"}
